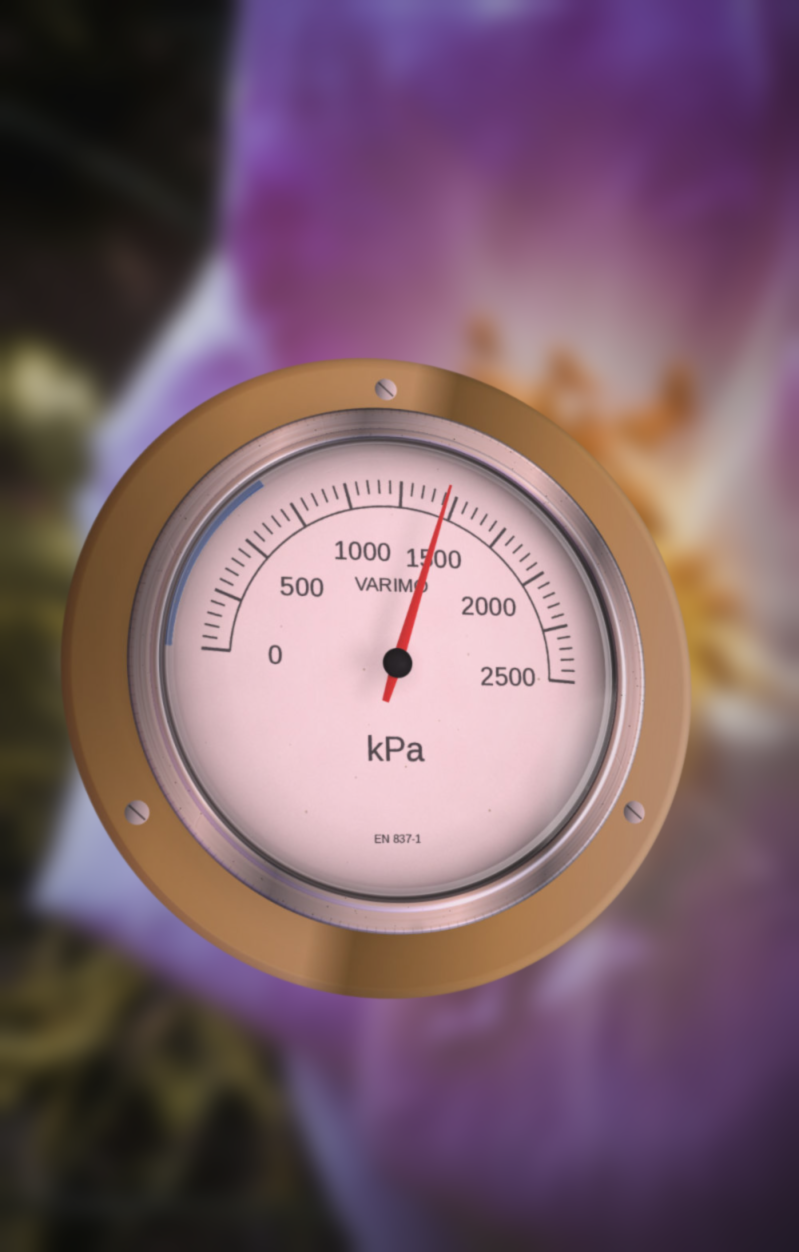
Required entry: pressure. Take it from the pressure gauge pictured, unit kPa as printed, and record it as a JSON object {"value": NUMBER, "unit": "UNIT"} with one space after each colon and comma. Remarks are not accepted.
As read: {"value": 1450, "unit": "kPa"}
